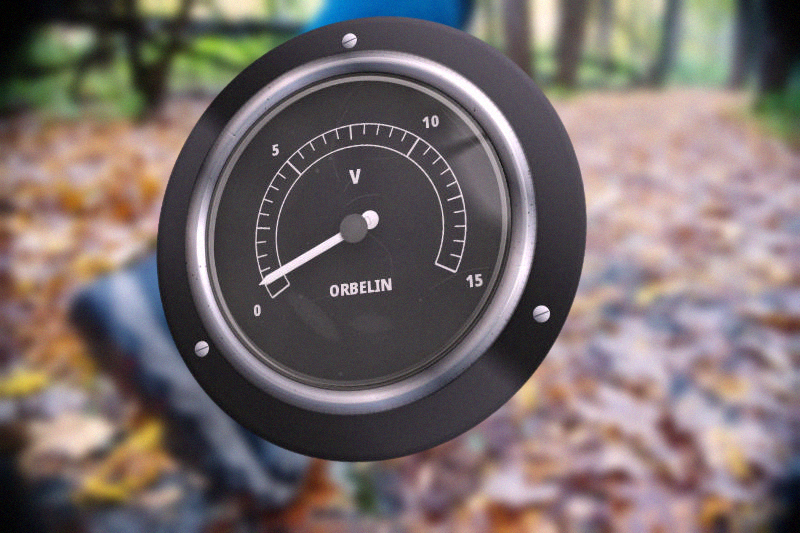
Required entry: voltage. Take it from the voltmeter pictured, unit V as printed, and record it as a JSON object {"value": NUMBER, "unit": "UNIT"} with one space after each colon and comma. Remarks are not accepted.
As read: {"value": 0.5, "unit": "V"}
